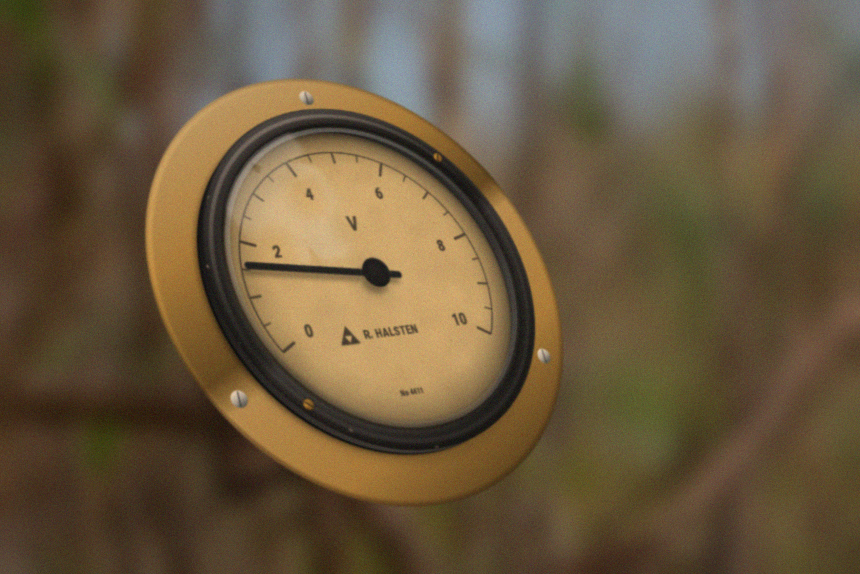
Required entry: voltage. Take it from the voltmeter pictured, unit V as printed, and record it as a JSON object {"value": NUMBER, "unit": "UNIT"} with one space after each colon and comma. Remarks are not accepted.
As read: {"value": 1.5, "unit": "V"}
